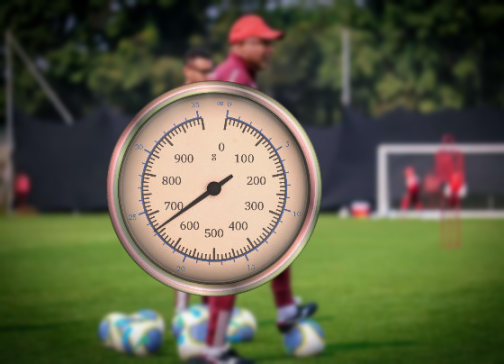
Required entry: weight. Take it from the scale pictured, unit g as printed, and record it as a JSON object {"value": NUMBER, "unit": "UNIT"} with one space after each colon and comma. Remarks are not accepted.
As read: {"value": 660, "unit": "g"}
